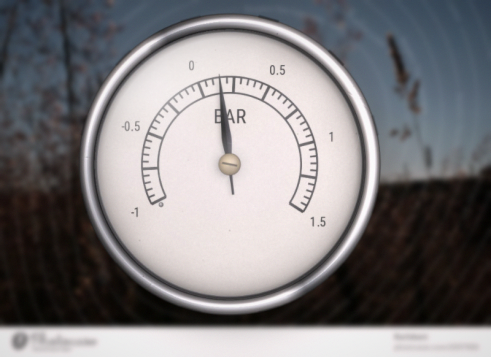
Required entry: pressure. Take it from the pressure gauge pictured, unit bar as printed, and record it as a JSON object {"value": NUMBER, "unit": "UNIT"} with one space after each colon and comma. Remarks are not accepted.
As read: {"value": 0.15, "unit": "bar"}
